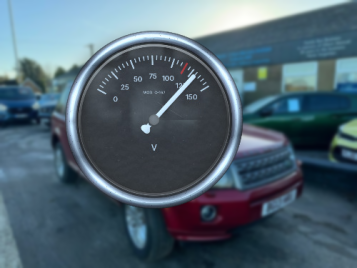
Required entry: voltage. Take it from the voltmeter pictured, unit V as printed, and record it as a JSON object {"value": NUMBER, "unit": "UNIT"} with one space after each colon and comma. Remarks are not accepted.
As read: {"value": 130, "unit": "V"}
